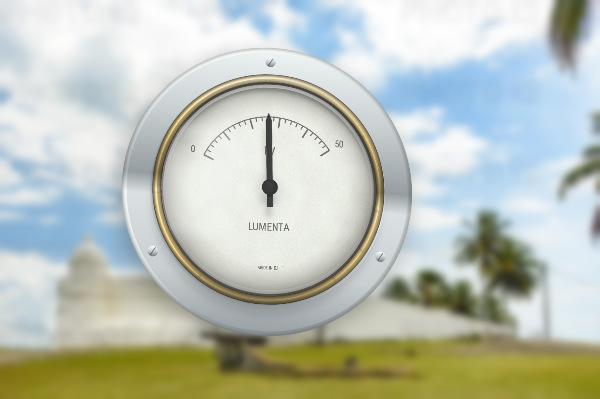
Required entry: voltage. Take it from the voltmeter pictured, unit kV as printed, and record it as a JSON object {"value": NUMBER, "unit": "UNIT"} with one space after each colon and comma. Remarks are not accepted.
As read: {"value": 26, "unit": "kV"}
